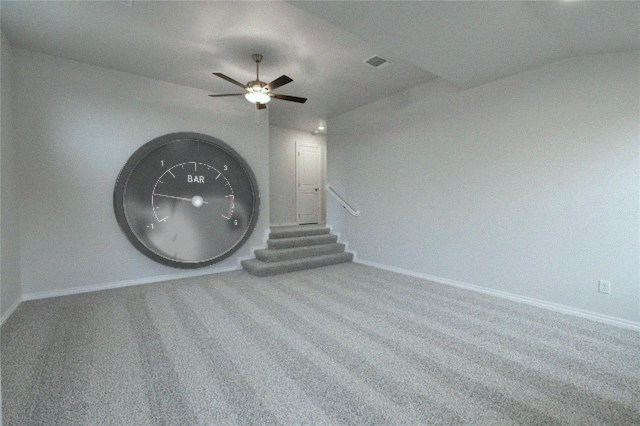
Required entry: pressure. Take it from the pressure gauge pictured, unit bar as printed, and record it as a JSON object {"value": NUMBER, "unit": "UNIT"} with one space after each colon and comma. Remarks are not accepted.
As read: {"value": 0, "unit": "bar"}
